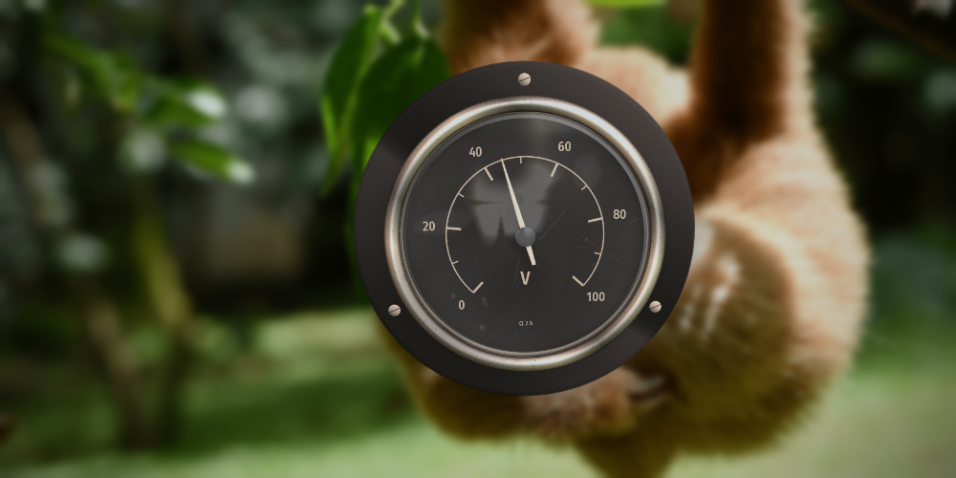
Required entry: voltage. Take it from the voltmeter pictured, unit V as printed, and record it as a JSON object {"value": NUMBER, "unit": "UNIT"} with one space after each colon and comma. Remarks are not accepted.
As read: {"value": 45, "unit": "V"}
